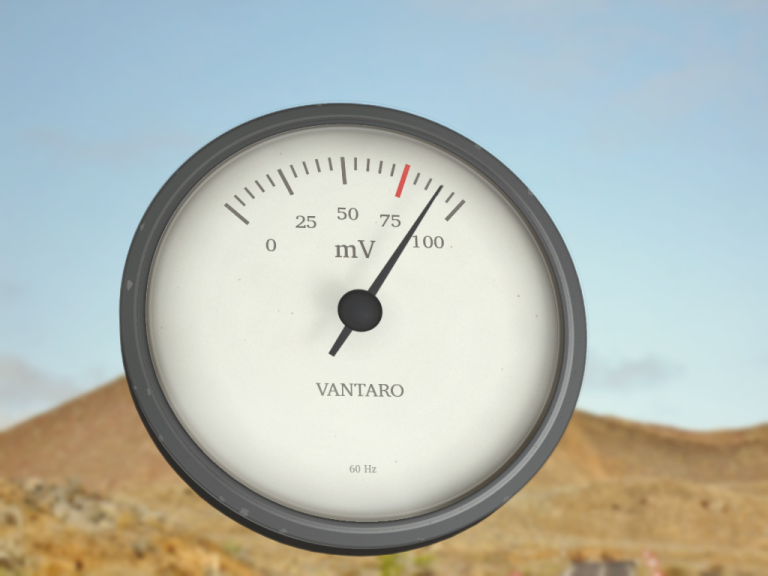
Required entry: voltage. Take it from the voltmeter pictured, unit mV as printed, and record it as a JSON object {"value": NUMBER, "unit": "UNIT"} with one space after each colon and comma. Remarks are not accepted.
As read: {"value": 90, "unit": "mV"}
